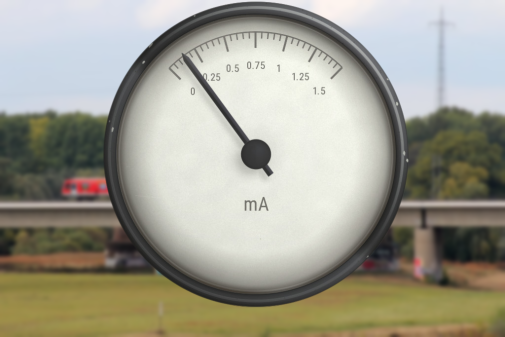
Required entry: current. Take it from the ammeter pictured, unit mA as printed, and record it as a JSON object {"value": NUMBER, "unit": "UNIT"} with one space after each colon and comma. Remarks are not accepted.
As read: {"value": 0.15, "unit": "mA"}
